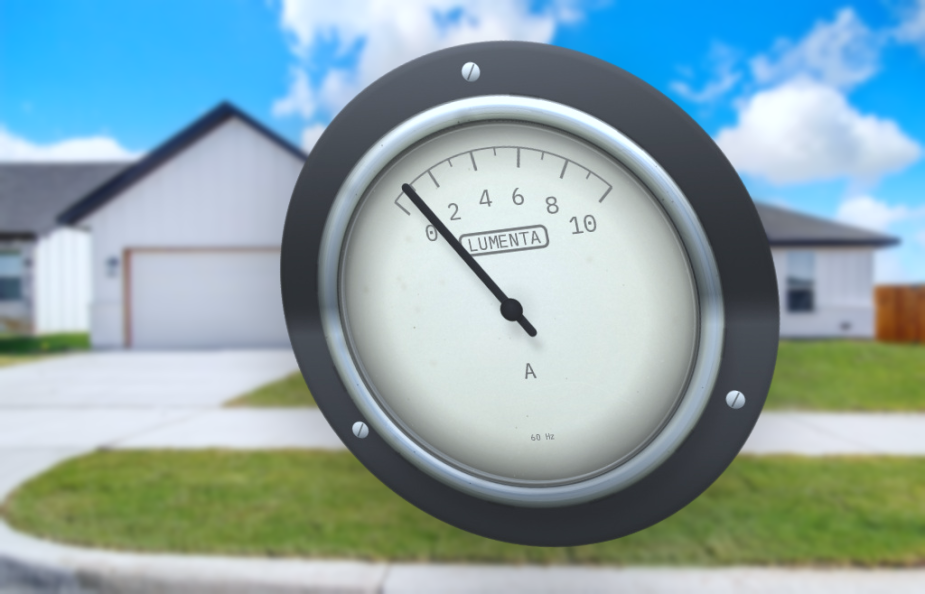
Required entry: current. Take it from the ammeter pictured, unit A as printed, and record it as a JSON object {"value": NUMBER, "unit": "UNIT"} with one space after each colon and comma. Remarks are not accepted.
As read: {"value": 1, "unit": "A"}
